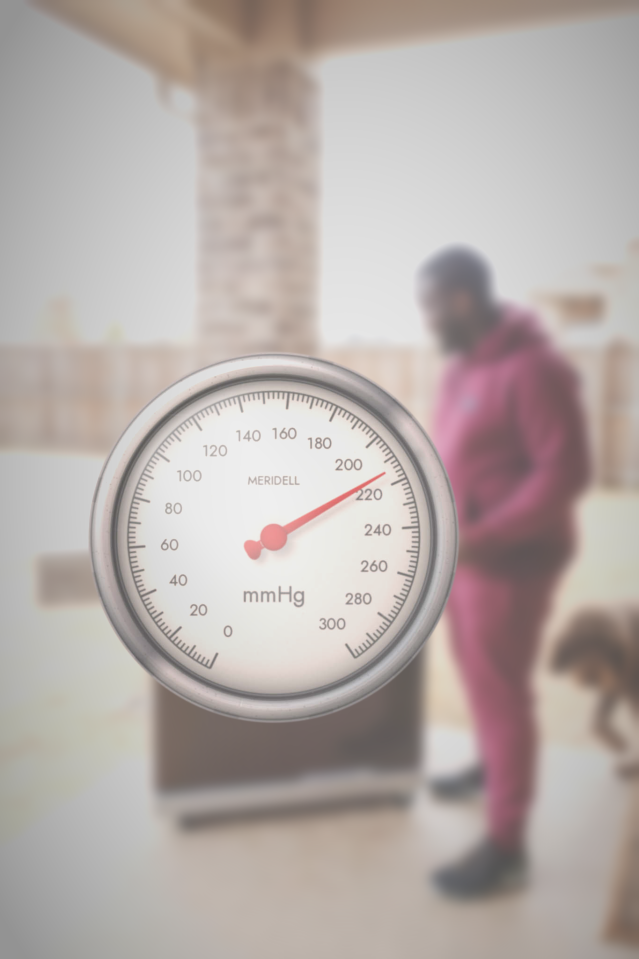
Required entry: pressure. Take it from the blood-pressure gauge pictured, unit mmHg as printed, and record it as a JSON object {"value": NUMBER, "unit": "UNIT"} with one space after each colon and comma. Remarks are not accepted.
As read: {"value": 214, "unit": "mmHg"}
